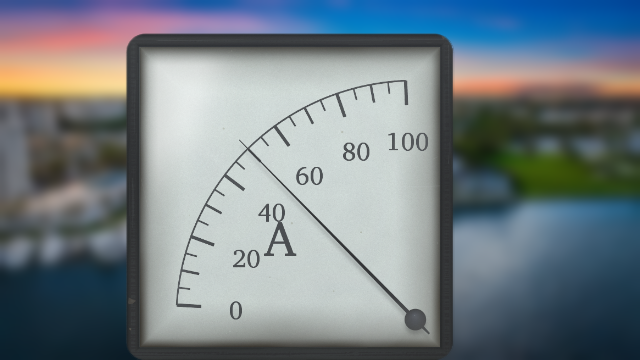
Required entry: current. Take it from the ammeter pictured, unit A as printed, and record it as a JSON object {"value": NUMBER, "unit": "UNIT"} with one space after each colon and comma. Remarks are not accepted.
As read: {"value": 50, "unit": "A"}
